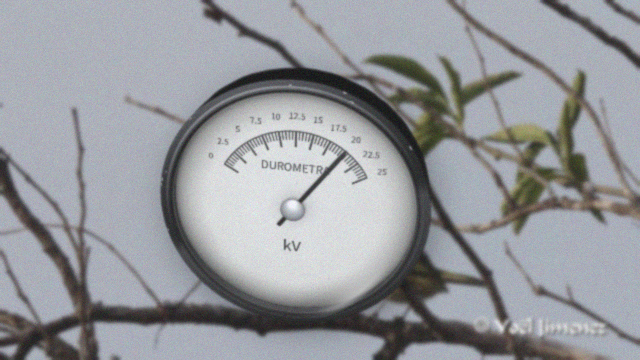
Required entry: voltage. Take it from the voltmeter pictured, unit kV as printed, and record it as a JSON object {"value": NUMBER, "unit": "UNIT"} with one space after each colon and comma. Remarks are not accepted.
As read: {"value": 20, "unit": "kV"}
